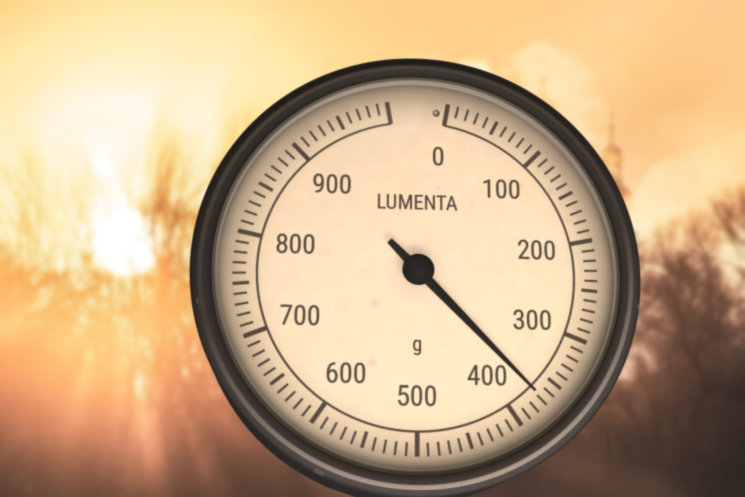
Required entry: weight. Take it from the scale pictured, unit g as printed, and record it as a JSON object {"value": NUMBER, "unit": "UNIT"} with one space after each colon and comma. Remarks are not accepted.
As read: {"value": 370, "unit": "g"}
